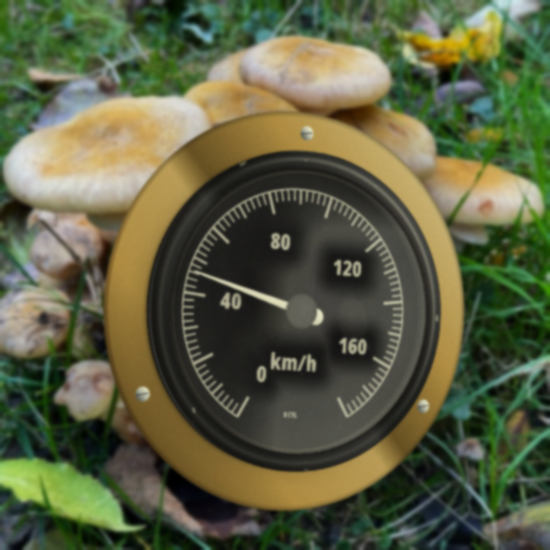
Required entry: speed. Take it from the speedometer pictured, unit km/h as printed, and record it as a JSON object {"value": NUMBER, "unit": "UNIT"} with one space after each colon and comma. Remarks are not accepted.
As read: {"value": 46, "unit": "km/h"}
